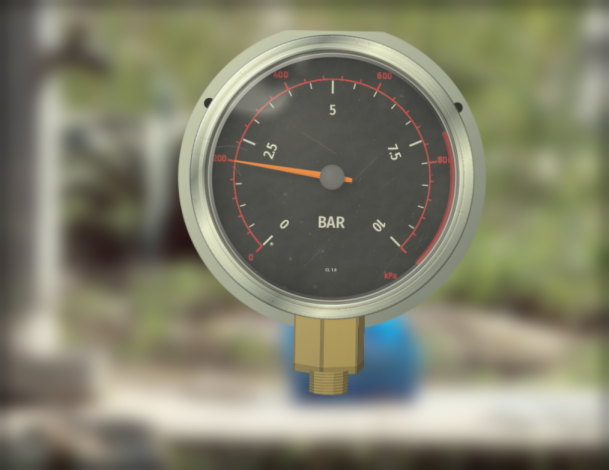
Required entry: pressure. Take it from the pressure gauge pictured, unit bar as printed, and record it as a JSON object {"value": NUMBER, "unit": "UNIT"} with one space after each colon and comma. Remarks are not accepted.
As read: {"value": 2, "unit": "bar"}
